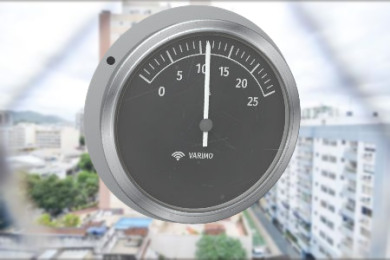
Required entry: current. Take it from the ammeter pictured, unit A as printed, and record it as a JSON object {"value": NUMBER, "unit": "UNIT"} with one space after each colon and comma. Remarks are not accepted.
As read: {"value": 11, "unit": "A"}
